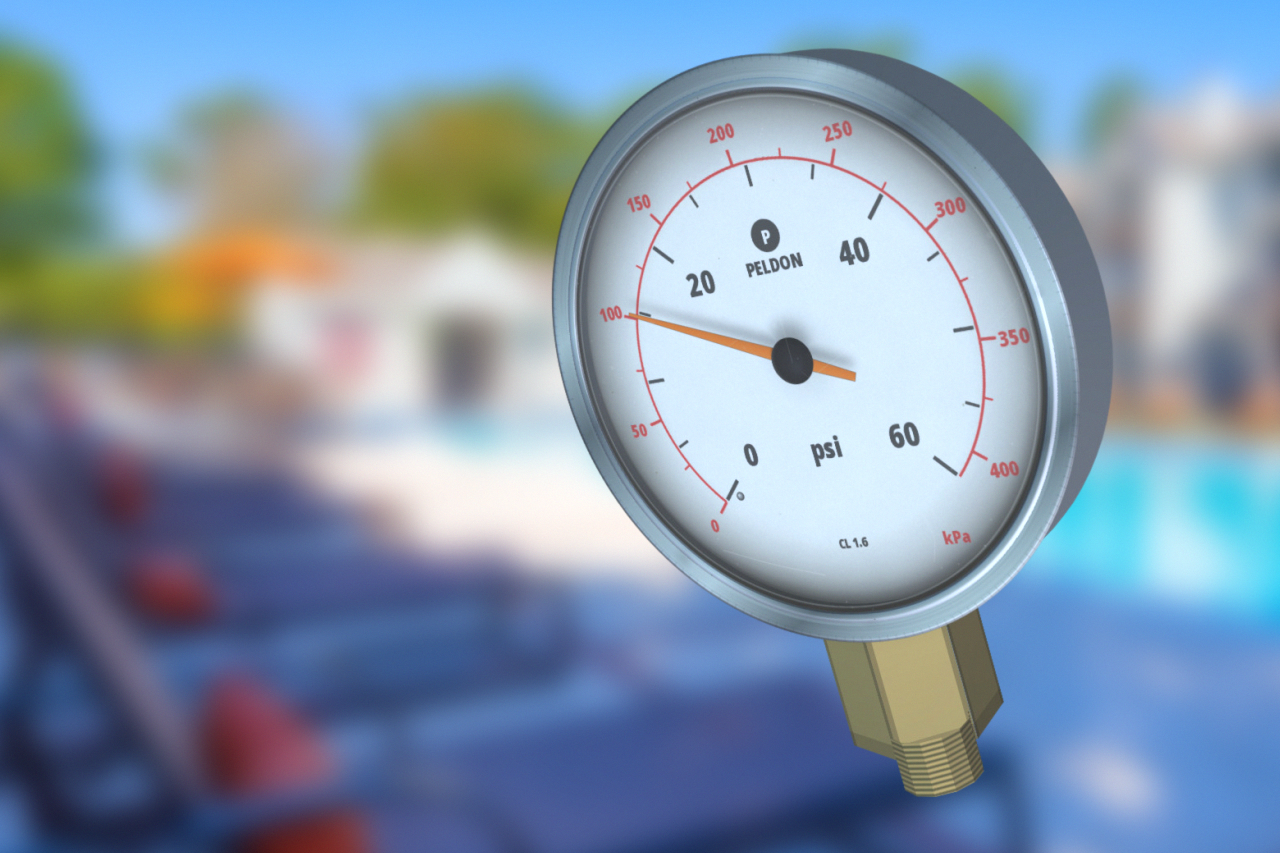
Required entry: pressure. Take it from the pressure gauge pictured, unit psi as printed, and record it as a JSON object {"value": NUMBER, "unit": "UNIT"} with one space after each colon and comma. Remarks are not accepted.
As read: {"value": 15, "unit": "psi"}
